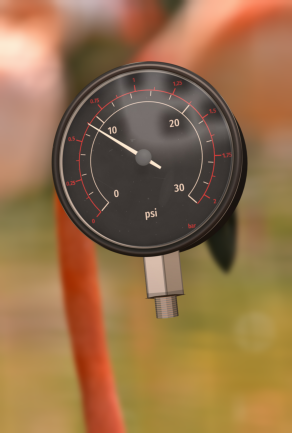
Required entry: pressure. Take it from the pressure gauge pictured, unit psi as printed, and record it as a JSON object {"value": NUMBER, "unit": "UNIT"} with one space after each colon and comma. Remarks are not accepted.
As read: {"value": 9, "unit": "psi"}
